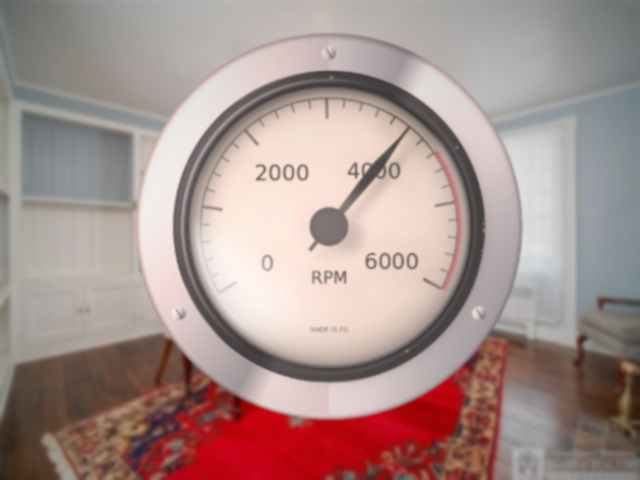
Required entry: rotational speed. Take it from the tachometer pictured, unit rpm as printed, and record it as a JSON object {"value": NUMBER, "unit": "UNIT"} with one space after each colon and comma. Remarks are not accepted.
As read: {"value": 4000, "unit": "rpm"}
